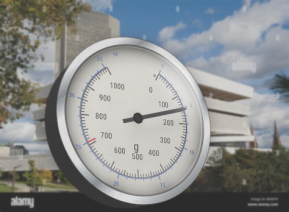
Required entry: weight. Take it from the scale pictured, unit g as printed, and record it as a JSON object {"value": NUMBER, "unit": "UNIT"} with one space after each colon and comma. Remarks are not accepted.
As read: {"value": 150, "unit": "g"}
